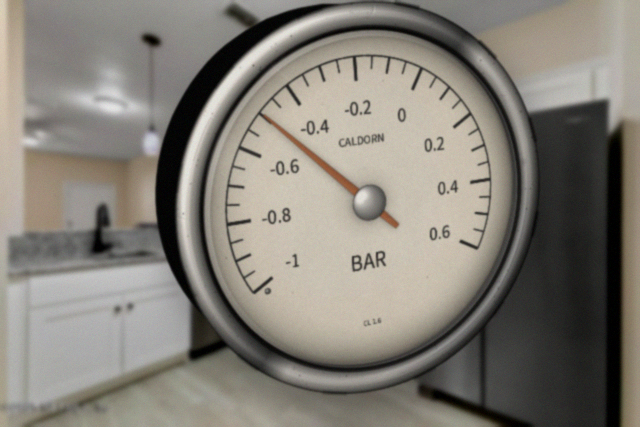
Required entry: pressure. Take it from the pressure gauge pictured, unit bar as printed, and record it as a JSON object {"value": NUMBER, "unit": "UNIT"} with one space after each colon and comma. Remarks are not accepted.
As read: {"value": -0.5, "unit": "bar"}
